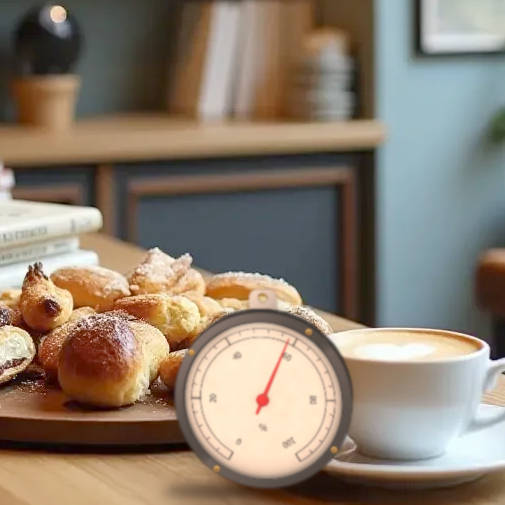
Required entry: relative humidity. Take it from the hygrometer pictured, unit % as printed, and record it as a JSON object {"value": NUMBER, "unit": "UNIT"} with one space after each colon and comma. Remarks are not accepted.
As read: {"value": 58, "unit": "%"}
